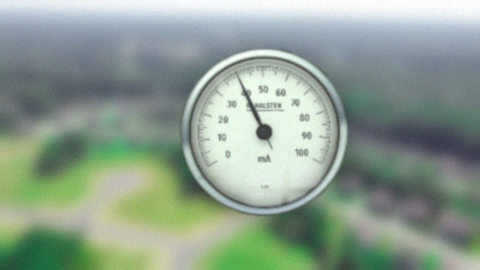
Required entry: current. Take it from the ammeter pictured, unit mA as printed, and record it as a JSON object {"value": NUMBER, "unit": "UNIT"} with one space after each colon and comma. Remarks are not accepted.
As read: {"value": 40, "unit": "mA"}
